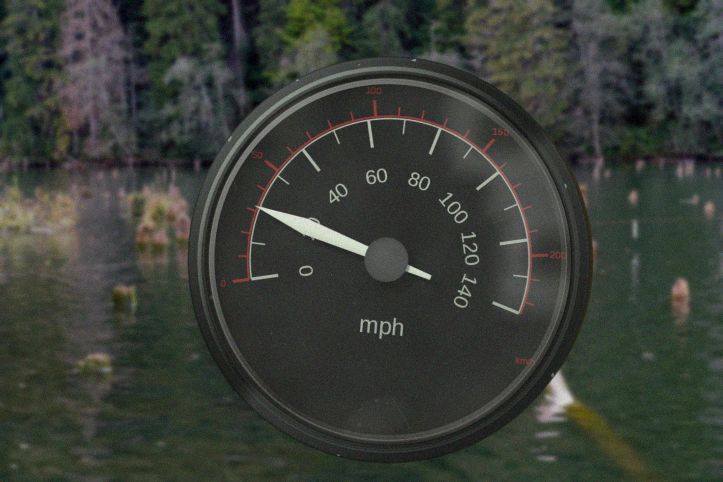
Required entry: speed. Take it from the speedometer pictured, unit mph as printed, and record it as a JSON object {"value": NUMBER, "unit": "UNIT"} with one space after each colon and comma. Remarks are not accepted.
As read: {"value": 20, "unit": "mph"}
